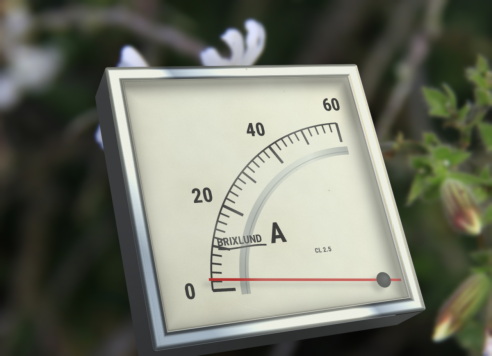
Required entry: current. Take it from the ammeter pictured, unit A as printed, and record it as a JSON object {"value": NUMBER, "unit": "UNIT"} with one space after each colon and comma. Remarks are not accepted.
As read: {"value": 2, "unit": "A"}
